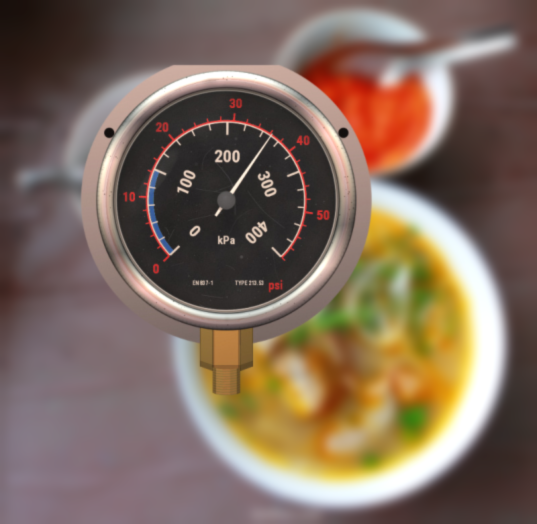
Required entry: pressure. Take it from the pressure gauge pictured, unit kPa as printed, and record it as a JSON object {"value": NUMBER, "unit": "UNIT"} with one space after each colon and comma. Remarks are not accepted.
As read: {"value": 250, "unit": "kPa"}
